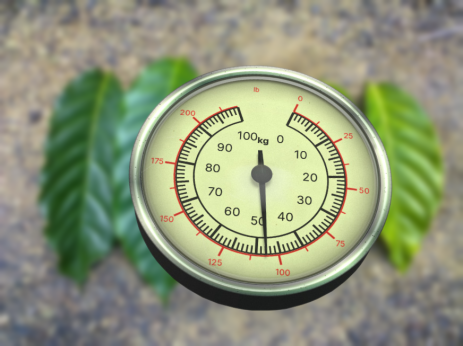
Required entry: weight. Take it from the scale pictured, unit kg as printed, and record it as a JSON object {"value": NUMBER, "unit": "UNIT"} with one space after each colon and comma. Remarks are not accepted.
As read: {"value": 48, "unit": "kg"}
